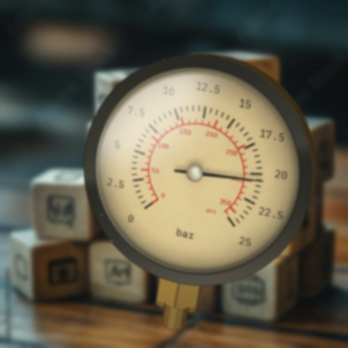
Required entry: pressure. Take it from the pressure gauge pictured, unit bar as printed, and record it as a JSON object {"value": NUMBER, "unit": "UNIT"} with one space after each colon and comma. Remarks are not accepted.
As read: {"value": 20.5, "unit": "bar"}
